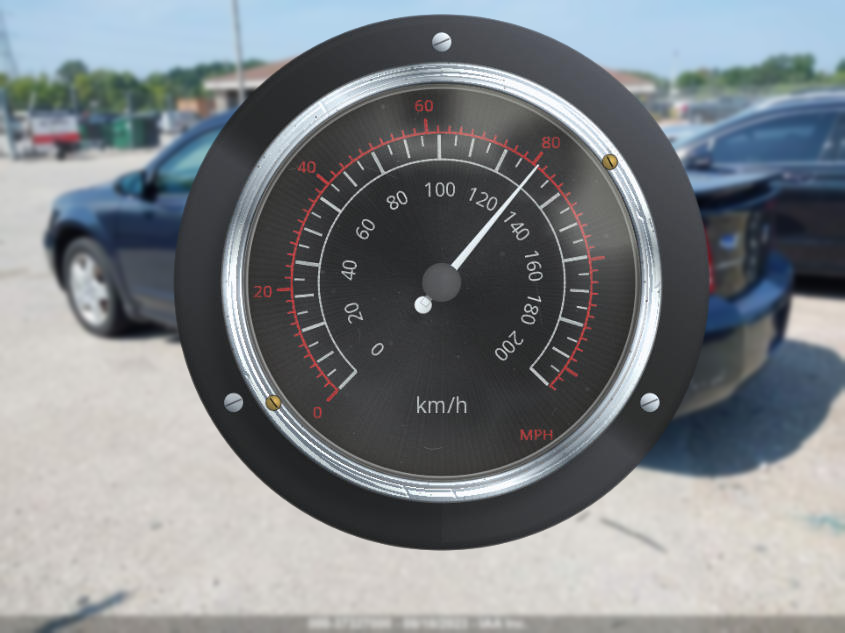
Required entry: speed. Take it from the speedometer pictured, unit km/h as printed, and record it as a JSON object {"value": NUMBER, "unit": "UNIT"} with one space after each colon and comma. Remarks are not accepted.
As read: {"value": 130, "unit": "km/h"}
